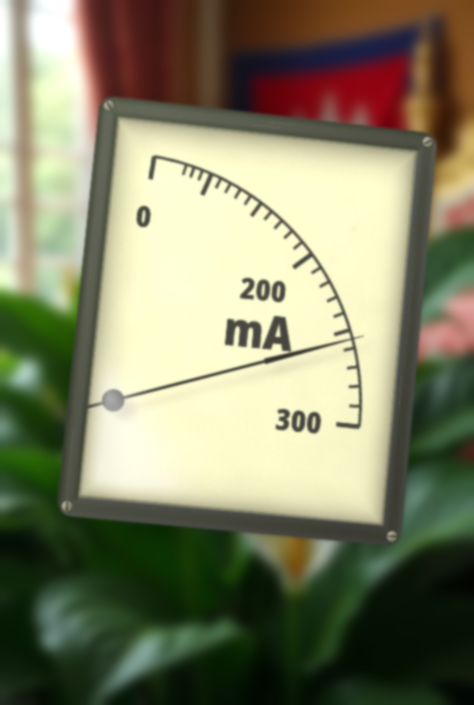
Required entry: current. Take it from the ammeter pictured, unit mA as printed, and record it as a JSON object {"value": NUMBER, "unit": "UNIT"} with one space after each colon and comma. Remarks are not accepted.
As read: {"value": 255, "unit": "mA"}
